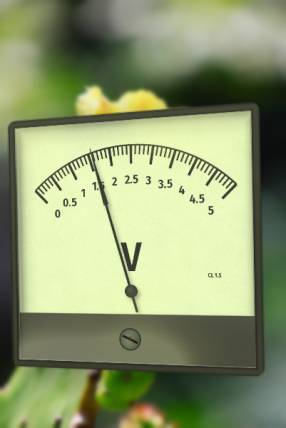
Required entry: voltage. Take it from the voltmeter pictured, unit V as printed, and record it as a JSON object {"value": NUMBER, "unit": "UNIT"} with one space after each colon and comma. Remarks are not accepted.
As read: {"value": 1.6, "unit": "V"}
